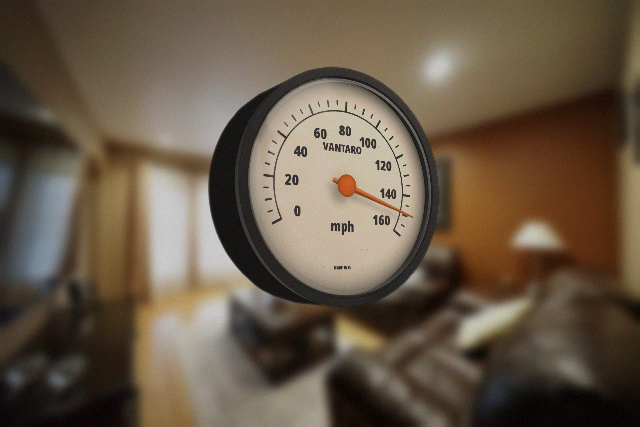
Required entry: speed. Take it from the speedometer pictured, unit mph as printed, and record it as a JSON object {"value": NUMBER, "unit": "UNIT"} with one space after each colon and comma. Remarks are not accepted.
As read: {"value": 150, "unit": "mph"}
